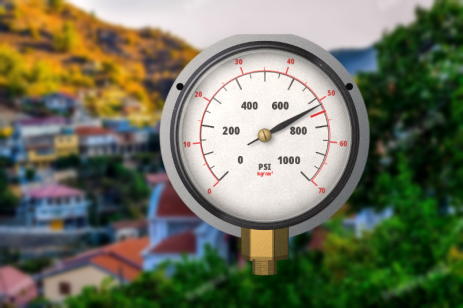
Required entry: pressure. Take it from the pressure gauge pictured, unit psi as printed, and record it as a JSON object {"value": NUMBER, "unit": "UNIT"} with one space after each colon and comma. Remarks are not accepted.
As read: {"value": 725, "unit": "psi"}
